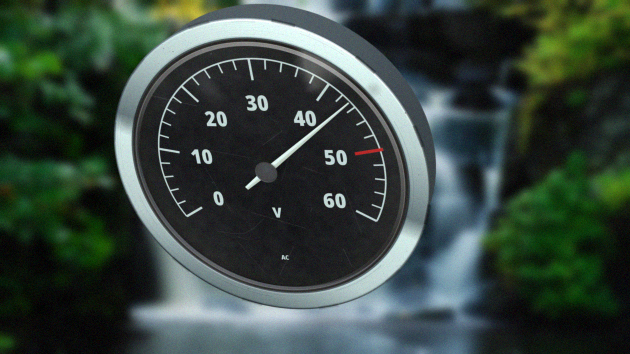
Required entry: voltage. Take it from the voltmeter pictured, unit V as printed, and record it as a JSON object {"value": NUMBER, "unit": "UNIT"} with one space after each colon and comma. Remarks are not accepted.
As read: {"value": 43, "unit": "V"}
